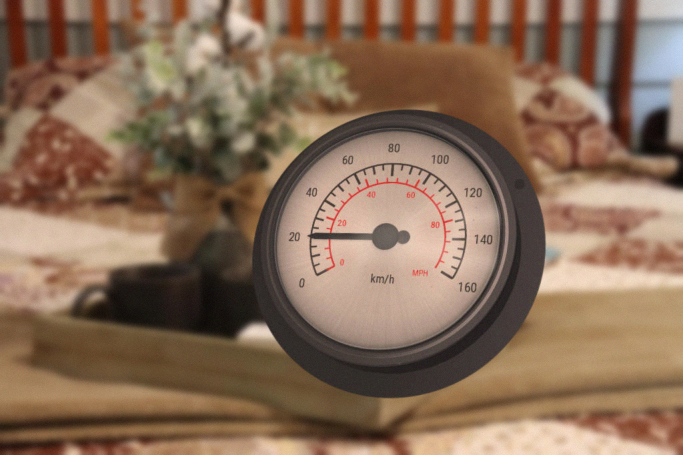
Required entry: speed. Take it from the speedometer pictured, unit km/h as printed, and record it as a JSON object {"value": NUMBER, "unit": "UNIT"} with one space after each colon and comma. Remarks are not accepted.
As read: {"value": 20, "unit": "km/h"}
